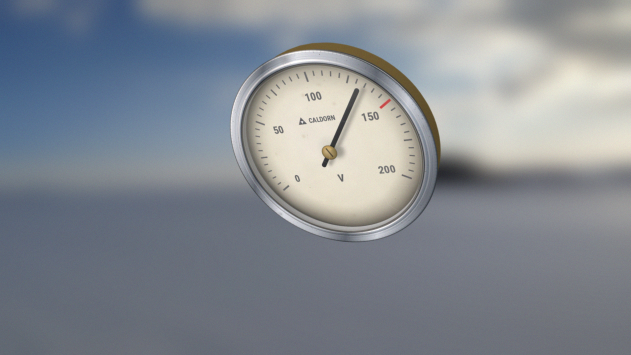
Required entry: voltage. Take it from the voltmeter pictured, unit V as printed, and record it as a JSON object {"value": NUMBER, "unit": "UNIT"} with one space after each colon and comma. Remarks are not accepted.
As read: {"value": 132.5, "unit": "V"}
